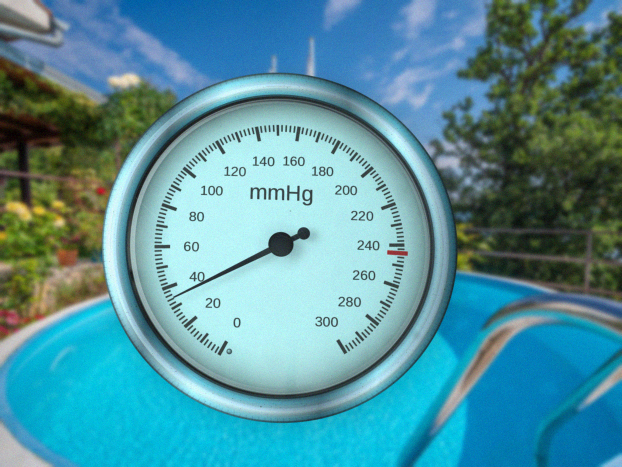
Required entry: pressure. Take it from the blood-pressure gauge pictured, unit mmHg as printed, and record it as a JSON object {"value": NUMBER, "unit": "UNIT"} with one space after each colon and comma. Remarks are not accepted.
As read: {"value": 34, "unit": "mmHg"}
